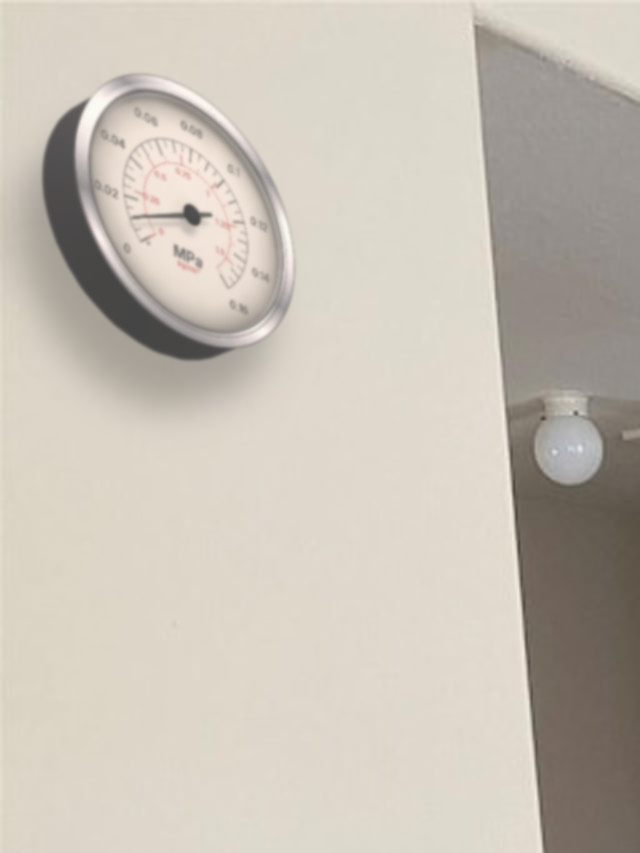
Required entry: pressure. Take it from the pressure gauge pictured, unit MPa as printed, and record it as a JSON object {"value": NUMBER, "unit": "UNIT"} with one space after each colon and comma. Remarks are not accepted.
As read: {"value": 0.01, "unit": "MPa"}
